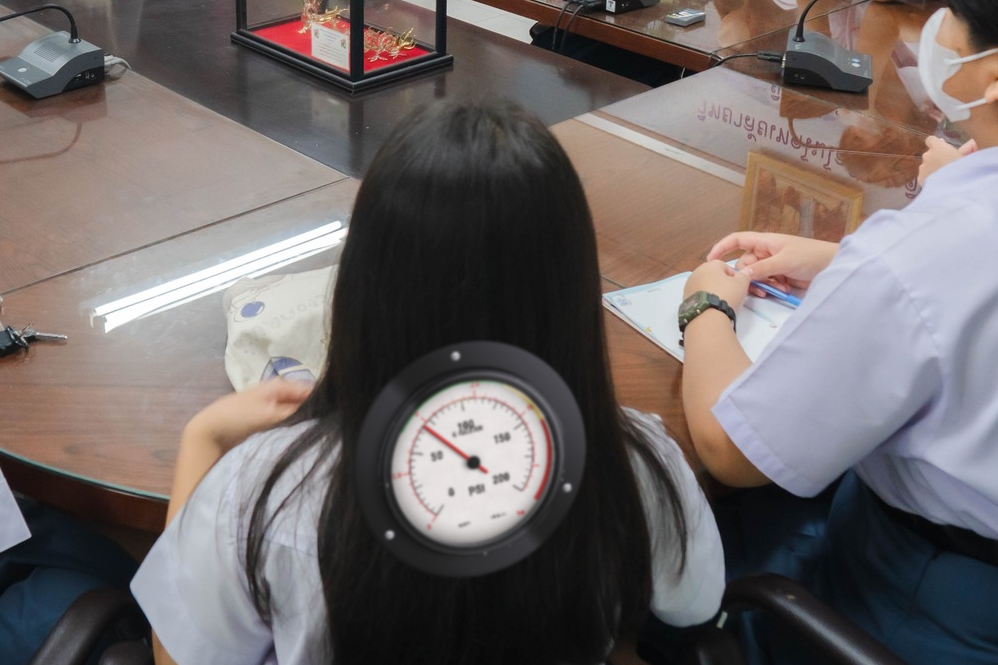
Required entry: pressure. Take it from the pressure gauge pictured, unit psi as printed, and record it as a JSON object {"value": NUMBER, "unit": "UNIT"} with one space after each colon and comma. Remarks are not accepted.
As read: {"value": 70, "unit": "psi"}
